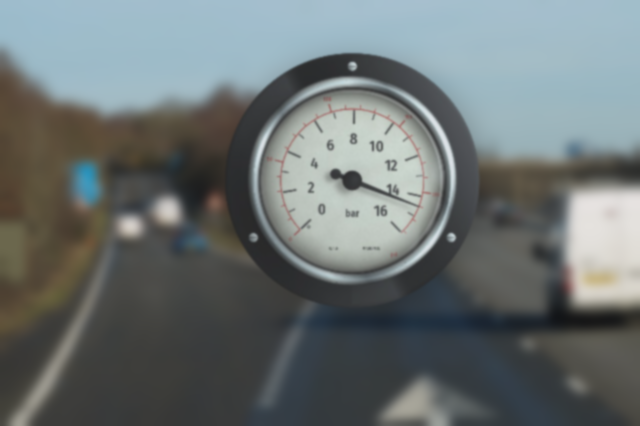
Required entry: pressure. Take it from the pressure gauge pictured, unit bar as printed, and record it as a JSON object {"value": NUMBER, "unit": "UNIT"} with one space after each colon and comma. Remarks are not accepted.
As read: {"value": 14.5, "unit": "bar"}
